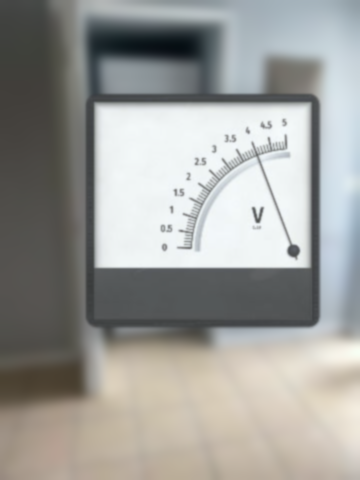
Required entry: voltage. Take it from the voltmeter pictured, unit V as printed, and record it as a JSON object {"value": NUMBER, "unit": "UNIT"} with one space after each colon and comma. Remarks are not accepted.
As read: {"value": 4, "unit": "V"}
